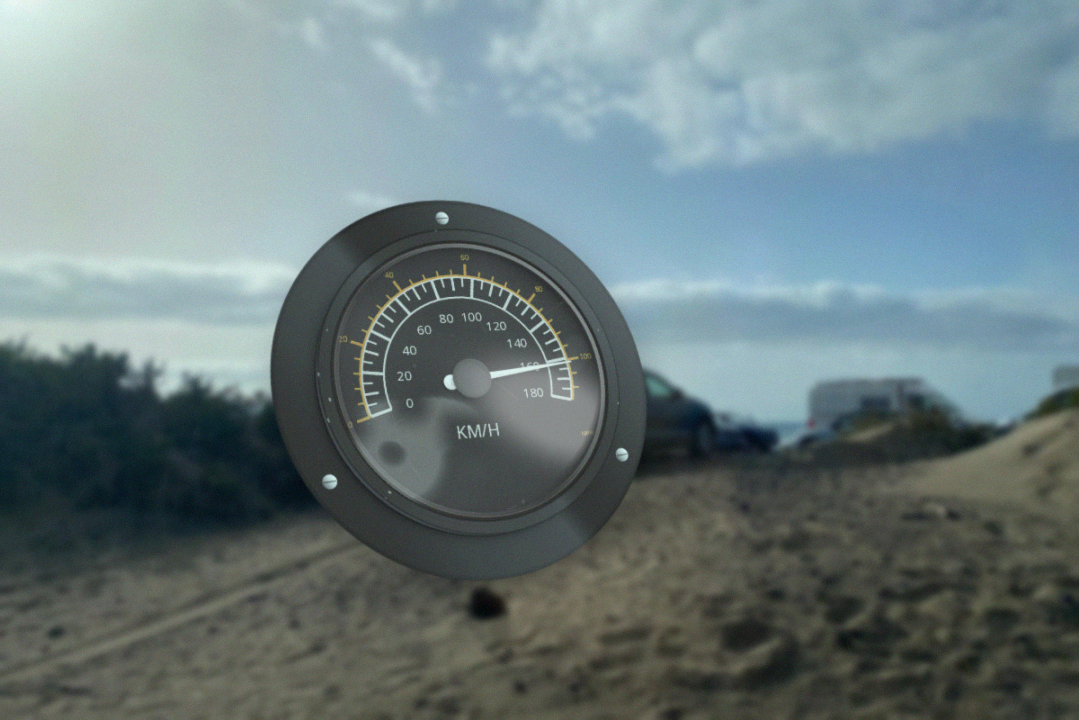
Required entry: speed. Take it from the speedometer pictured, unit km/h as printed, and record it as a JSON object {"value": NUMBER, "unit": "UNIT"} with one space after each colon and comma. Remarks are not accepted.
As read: {"value": 162.5, "unit": "km/h"}
